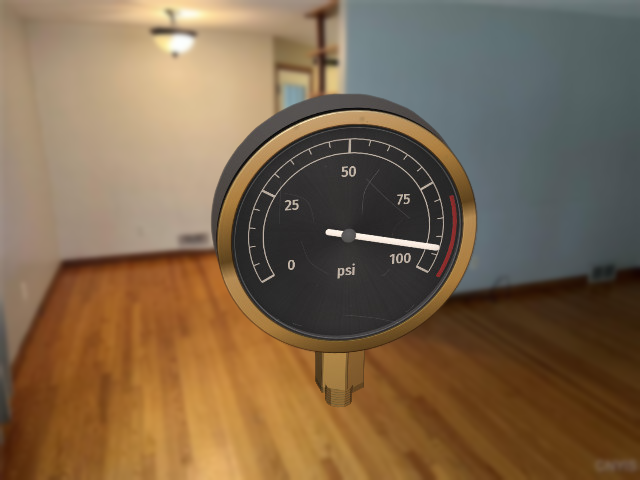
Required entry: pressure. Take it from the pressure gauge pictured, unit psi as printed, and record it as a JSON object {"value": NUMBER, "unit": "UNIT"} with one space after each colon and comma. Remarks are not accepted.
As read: {"value": 92.5, "unit": "psi"}
